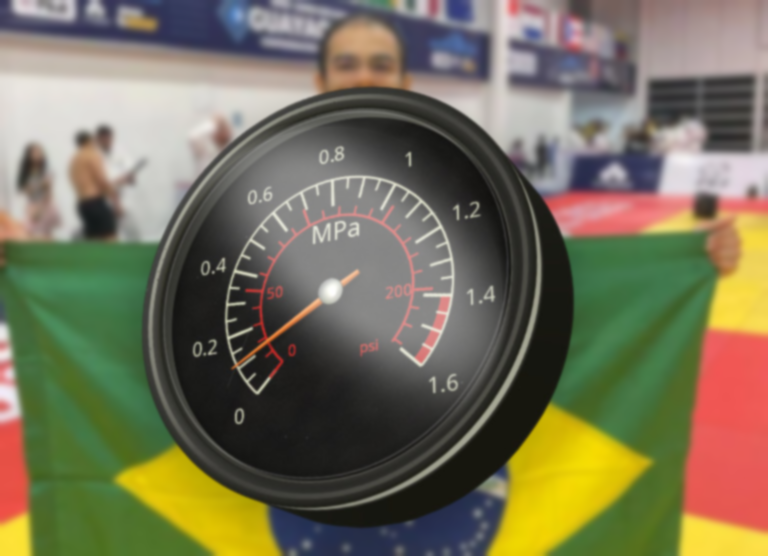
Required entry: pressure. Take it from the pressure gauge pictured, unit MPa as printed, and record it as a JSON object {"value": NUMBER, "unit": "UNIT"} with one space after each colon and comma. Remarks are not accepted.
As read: {"value": 0.1, "unit": "MPa"}
